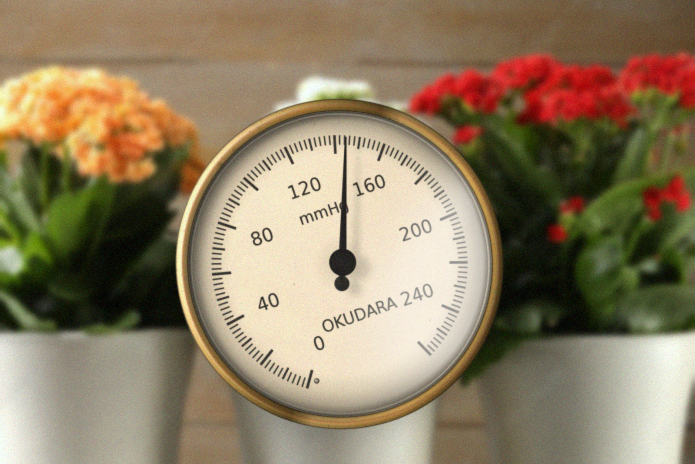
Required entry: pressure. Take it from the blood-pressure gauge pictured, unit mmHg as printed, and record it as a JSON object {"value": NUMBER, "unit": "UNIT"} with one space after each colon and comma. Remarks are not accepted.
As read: {"value": 144, "unit": "mmHg"}
